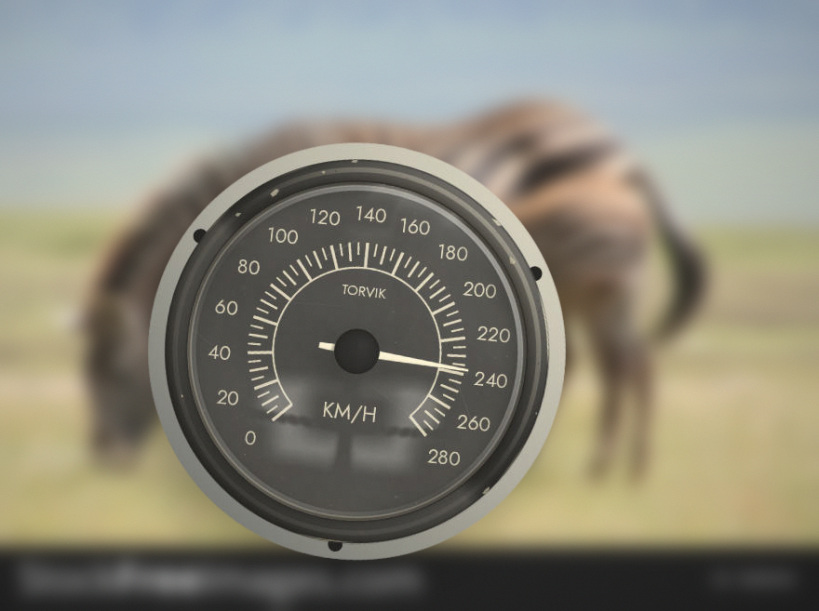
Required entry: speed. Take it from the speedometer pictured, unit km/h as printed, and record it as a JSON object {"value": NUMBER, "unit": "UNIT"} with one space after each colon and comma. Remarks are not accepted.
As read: {"value": 237.5, "unit": "km/h"}
